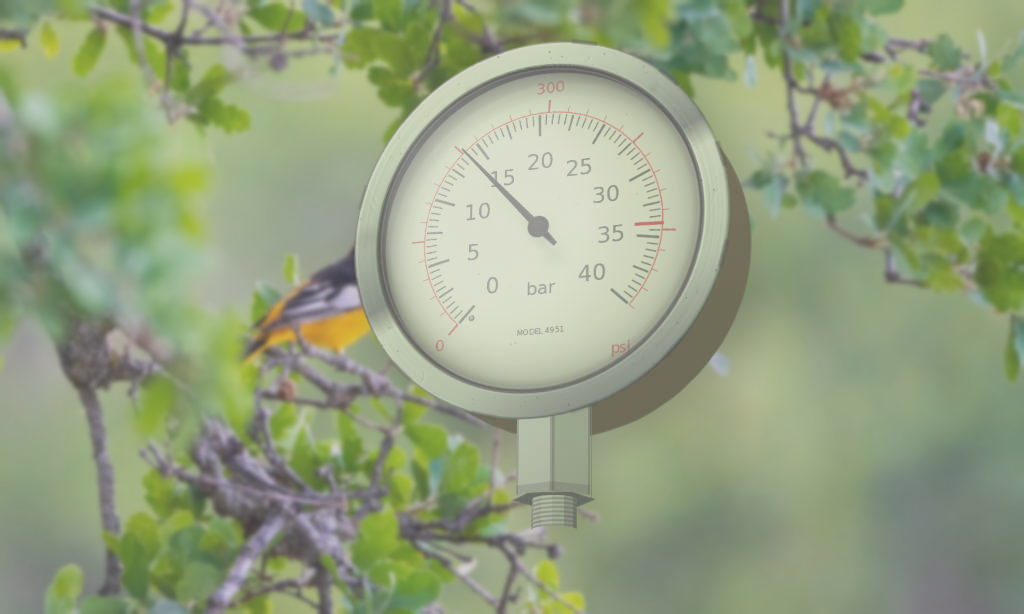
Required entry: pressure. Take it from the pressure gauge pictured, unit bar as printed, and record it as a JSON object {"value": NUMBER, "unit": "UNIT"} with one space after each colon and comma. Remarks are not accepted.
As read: {"value": 14, "unit": "bar"}
